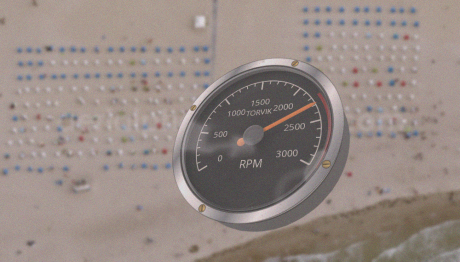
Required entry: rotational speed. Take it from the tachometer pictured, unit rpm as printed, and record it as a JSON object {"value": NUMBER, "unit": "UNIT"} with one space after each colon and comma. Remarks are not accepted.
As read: {"value": 2300, "unit": "rpm"}
